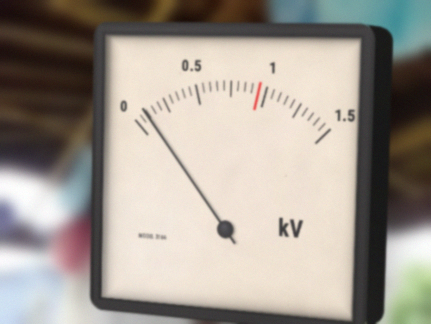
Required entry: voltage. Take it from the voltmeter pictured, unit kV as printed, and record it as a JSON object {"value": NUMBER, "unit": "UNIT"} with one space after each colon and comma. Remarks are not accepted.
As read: {"value": 0.1, "unit": "kV"}
